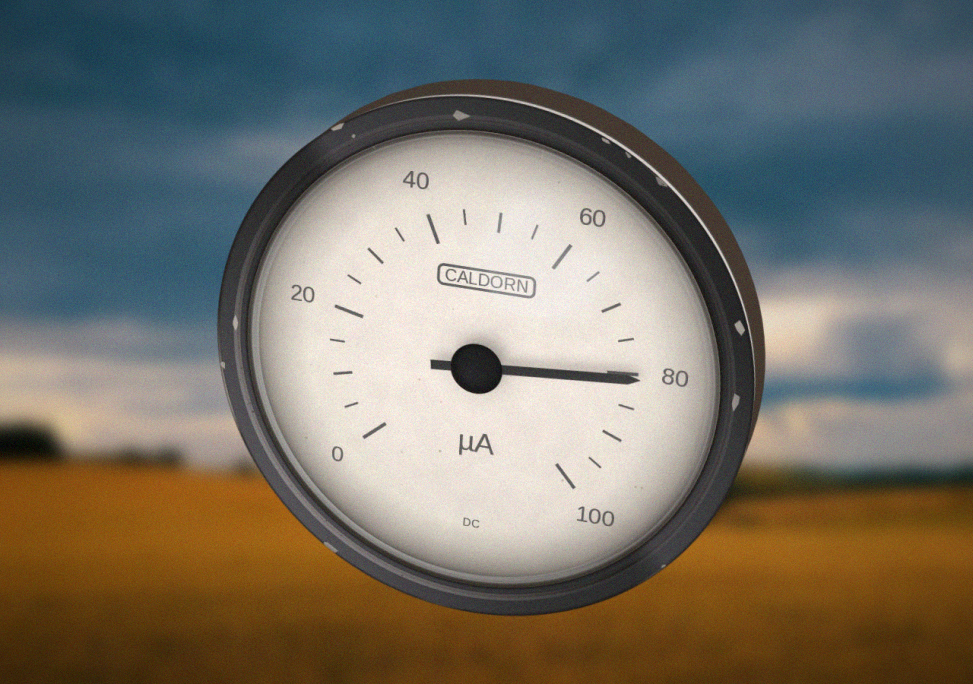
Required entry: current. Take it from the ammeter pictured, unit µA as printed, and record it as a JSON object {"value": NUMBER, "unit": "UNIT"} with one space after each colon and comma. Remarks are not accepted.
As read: {"value": 80, "unit": "µA"}
